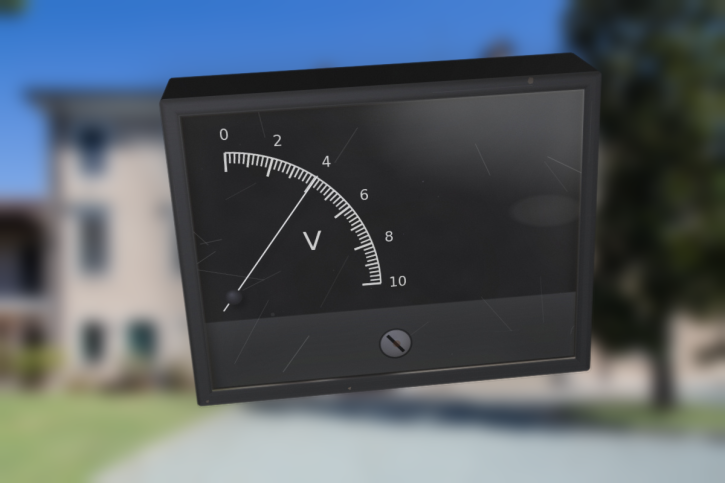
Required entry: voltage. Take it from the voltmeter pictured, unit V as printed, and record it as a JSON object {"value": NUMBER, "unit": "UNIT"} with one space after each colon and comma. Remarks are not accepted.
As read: {"value": 4, "unit": "V"}
